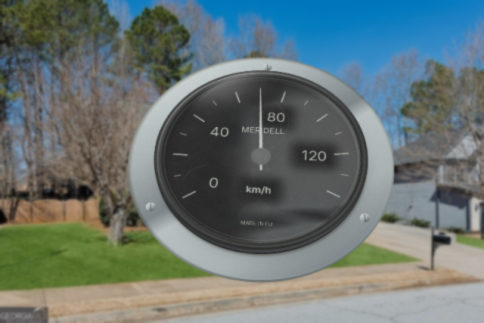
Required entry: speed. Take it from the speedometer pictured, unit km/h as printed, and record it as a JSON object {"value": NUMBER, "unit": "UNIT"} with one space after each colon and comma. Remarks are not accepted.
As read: {"value": 70, "unit": "km/h"}
